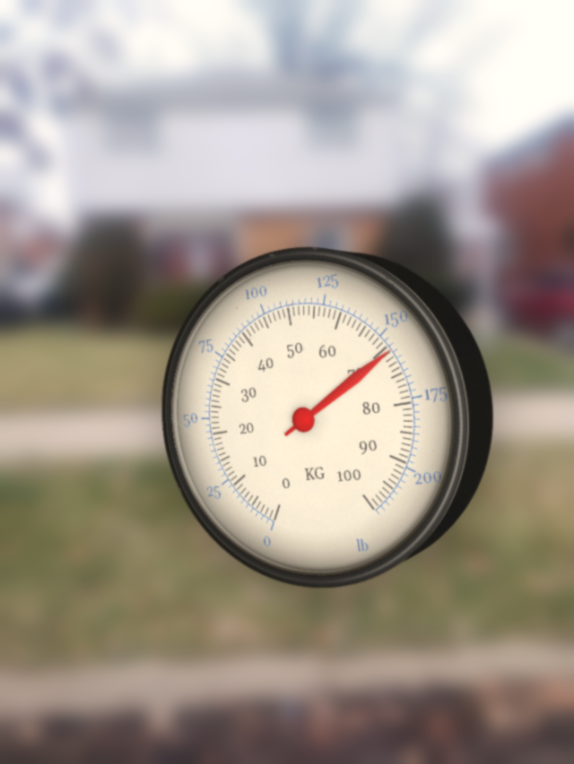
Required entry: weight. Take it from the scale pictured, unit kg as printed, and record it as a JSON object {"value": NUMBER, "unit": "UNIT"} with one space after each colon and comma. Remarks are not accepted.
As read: {"value": 71, "unit": "kg"}
